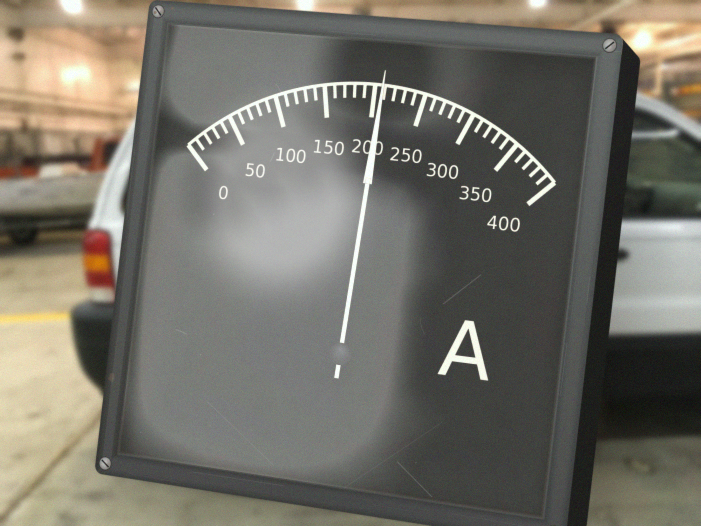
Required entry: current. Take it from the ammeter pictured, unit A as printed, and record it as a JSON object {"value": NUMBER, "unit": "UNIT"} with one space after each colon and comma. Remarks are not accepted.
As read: {"value": 210, "unit": "A"}
